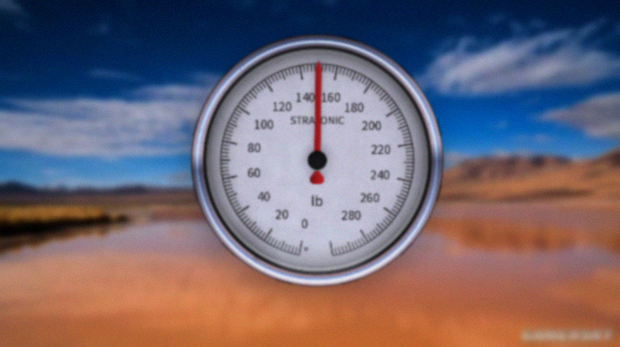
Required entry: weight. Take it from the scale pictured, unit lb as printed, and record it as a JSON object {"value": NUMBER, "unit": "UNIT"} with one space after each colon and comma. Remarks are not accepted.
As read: {"value": 150, "unit": "lb"}
